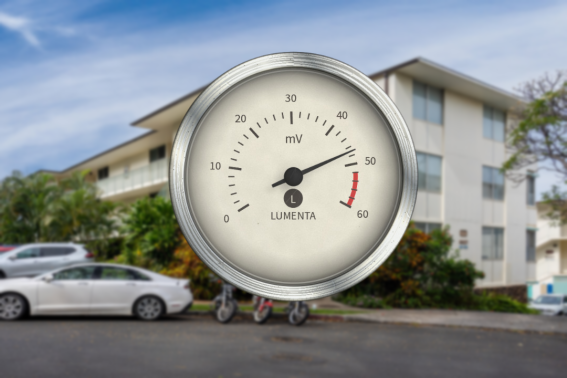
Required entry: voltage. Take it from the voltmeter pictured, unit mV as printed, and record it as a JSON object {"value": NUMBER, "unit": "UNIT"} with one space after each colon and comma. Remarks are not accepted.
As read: {"value": 47, "unit": "mV"}
